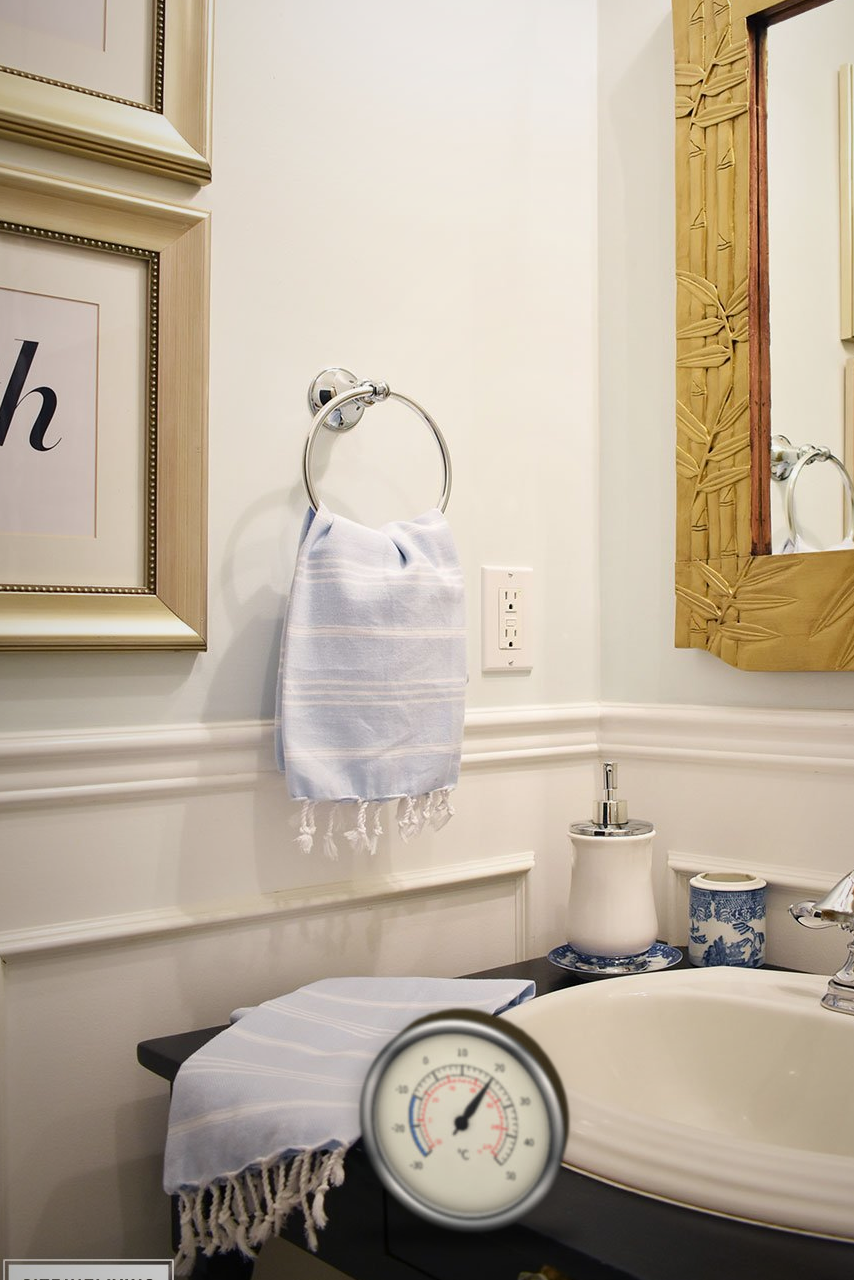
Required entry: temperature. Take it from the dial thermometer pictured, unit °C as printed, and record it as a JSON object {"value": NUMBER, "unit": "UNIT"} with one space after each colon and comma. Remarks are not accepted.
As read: {"value": 20, "unit": "°C"}
